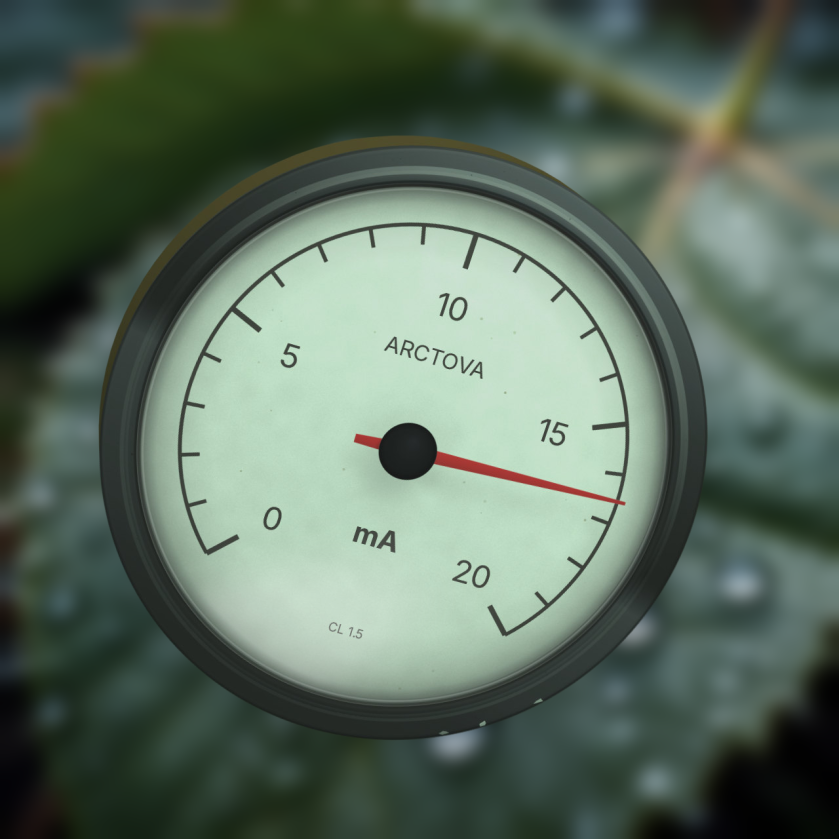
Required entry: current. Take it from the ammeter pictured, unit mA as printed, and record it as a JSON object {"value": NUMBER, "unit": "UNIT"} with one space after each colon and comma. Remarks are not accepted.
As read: {"value": 16.5, "unit": "mA"}
